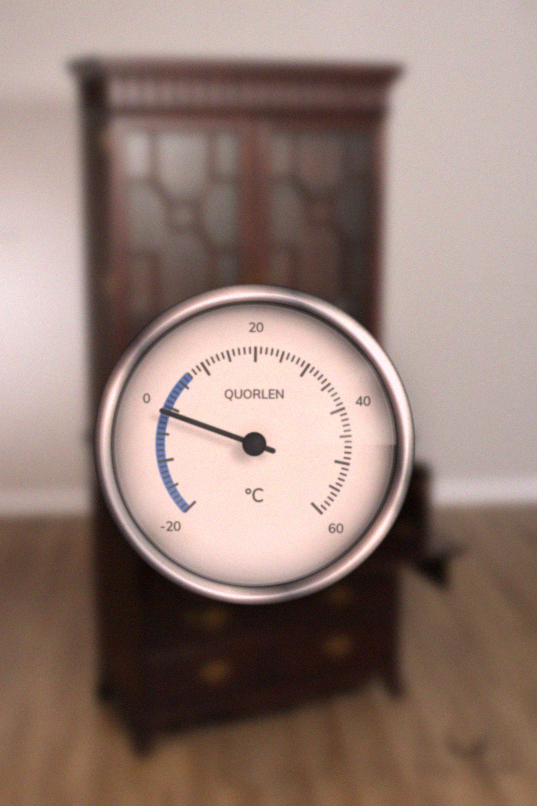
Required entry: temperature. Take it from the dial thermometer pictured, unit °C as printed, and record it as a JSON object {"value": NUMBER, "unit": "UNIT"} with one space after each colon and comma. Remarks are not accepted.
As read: {"value": -1, "unit": "°C"}
